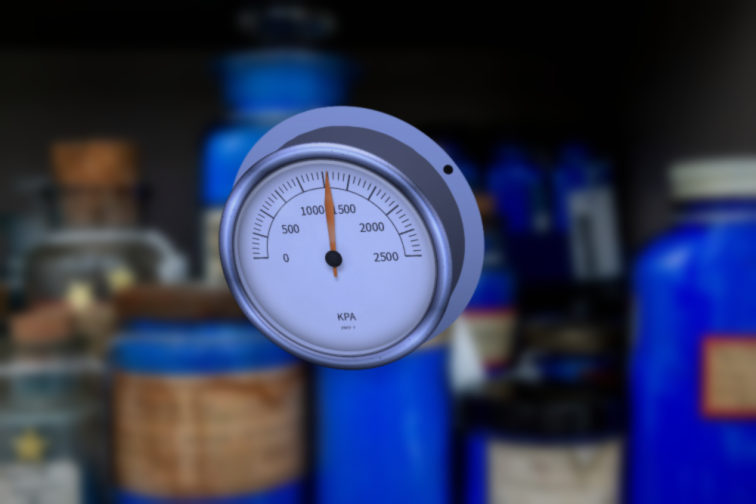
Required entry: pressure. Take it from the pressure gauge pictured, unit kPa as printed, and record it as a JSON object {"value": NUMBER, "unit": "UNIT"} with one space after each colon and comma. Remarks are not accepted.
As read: {"value": 1300, "unit": "kPa"}
